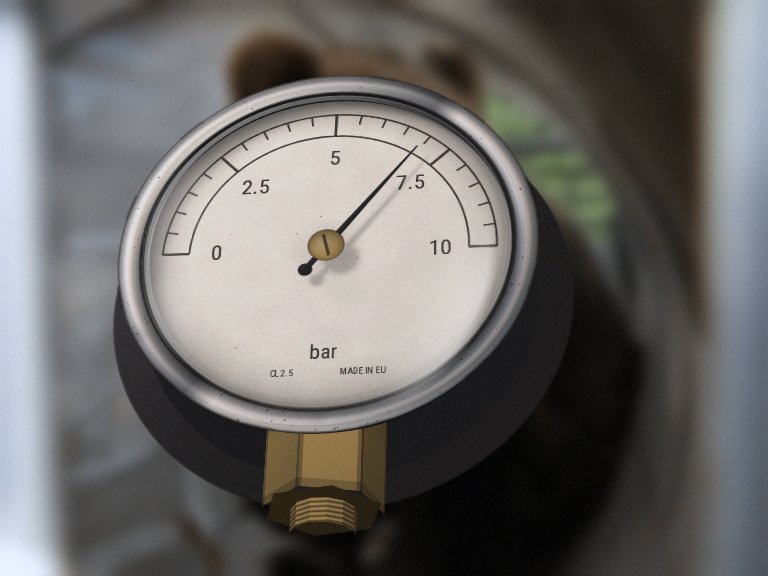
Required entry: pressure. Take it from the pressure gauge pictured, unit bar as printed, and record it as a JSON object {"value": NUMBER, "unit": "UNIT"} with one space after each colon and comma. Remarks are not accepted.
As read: {"value": 7, "unit": "bar"}
